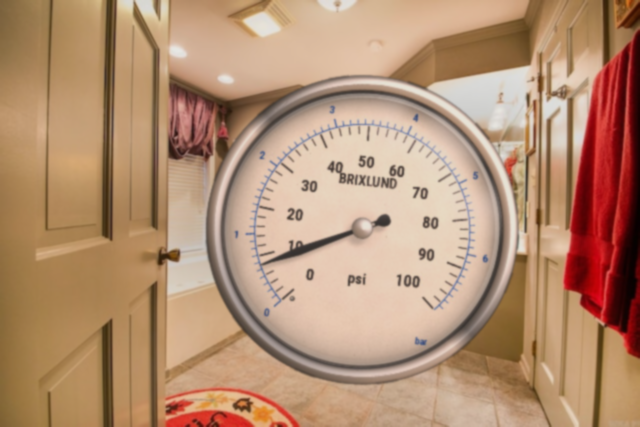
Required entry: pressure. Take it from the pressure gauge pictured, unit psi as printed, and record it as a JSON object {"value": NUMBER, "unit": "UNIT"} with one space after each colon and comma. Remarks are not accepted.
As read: {"value": 8, "unit": "psi"}
